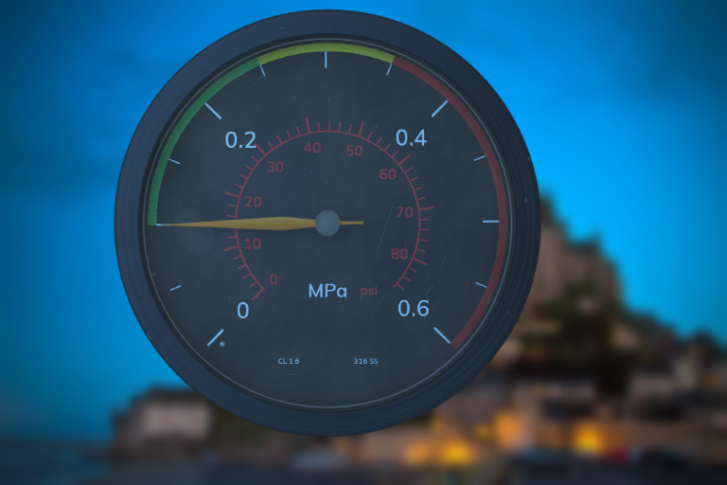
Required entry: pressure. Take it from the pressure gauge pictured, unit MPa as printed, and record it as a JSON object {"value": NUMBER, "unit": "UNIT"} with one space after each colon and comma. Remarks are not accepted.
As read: {"value": 0.1, "unit": "MPa"}
